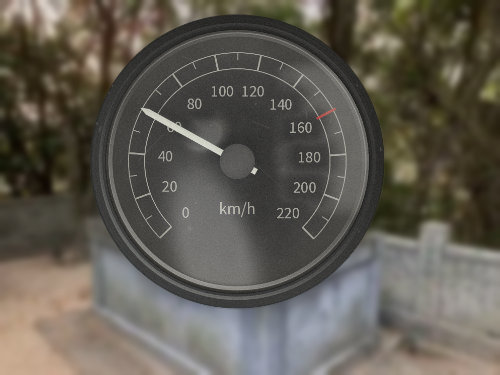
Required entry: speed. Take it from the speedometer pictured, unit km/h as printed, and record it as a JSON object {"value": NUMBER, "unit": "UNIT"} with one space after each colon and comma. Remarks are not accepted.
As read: {"value": 60, "unit": "km/h"}
